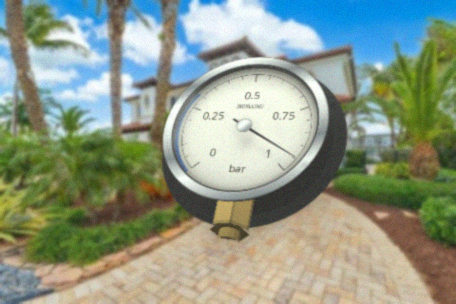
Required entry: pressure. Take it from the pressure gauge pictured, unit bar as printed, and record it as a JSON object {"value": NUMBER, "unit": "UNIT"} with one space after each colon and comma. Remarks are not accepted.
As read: {"value": 0.95, "unit": "bar"}
